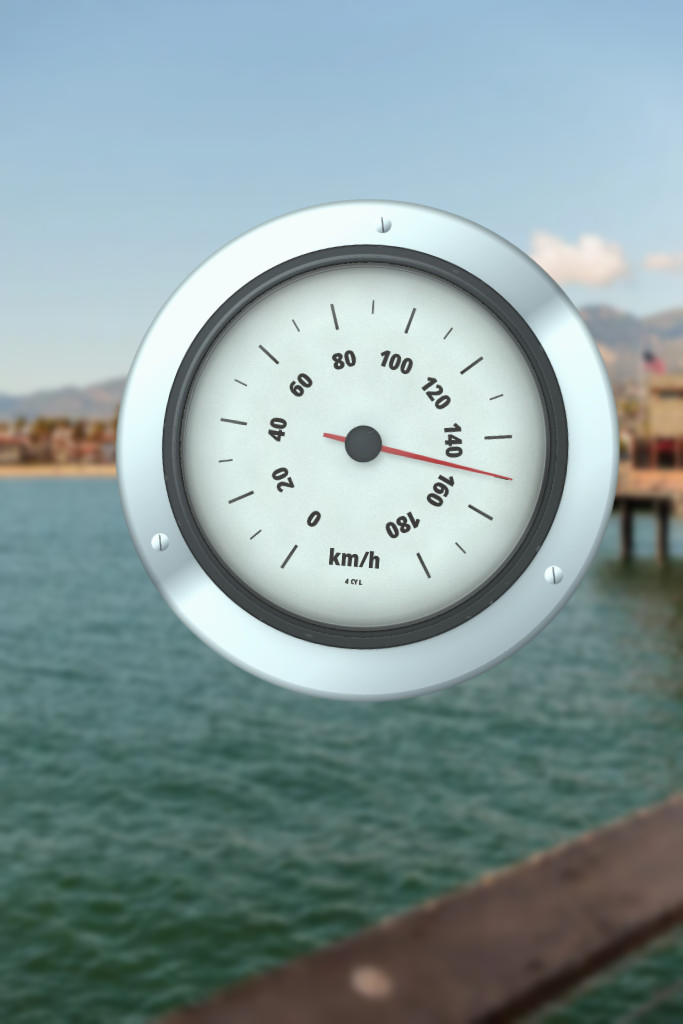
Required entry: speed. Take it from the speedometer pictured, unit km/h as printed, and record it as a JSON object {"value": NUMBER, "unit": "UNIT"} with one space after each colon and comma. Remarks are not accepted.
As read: {"value": 150, "unit": "km/h"}
